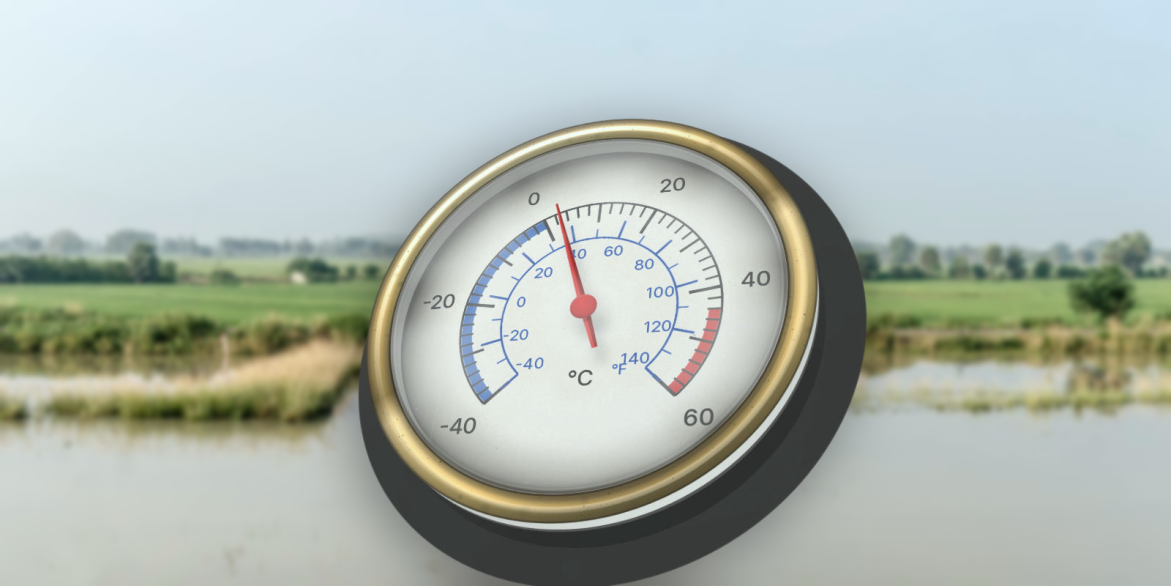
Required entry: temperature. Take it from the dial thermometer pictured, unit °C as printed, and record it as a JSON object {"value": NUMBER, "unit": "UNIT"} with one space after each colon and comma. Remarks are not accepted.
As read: {"value": 3, "unit": "°C"}
